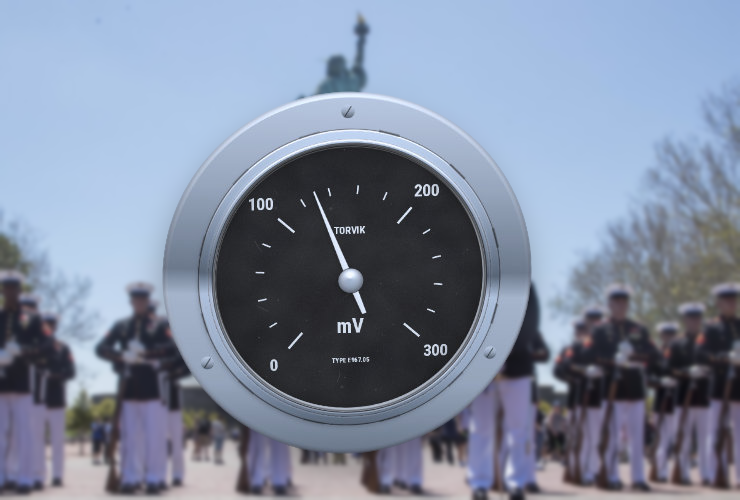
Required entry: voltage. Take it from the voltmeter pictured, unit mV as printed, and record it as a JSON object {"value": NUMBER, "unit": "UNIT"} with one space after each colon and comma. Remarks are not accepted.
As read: {"value": 130, "unit": "mV"}
